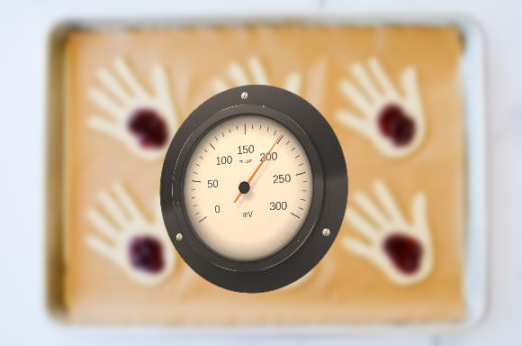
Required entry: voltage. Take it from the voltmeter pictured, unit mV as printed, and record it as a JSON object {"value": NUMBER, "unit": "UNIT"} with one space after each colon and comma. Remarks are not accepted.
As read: {"value": 200, "unit": "mV"}
